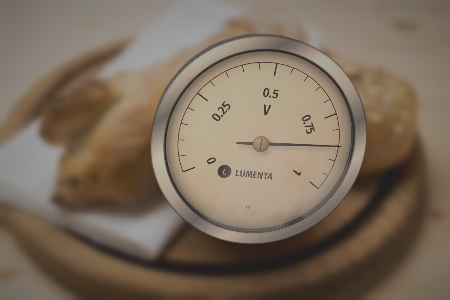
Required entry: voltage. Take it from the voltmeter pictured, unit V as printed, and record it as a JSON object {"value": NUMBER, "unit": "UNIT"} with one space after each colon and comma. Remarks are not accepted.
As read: {"value": 0.85, "unit": "V"}
